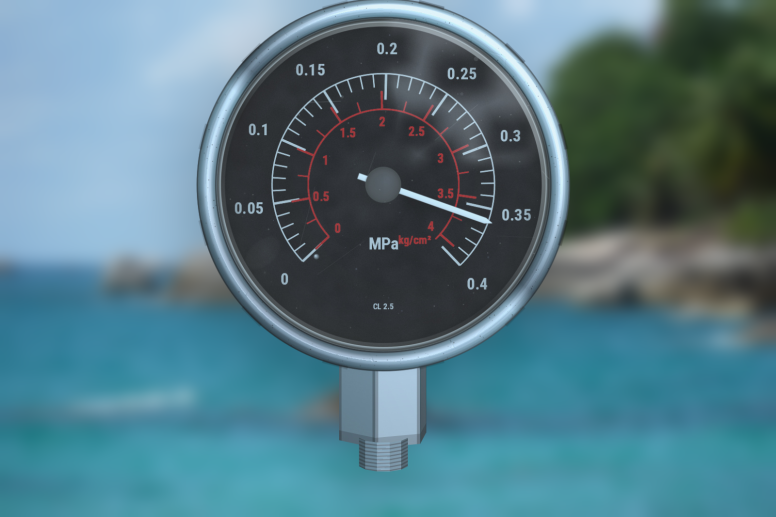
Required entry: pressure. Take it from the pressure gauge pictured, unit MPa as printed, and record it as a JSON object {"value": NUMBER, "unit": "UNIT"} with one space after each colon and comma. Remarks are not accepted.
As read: {"value": 0.36, "unit": "MPa"}
